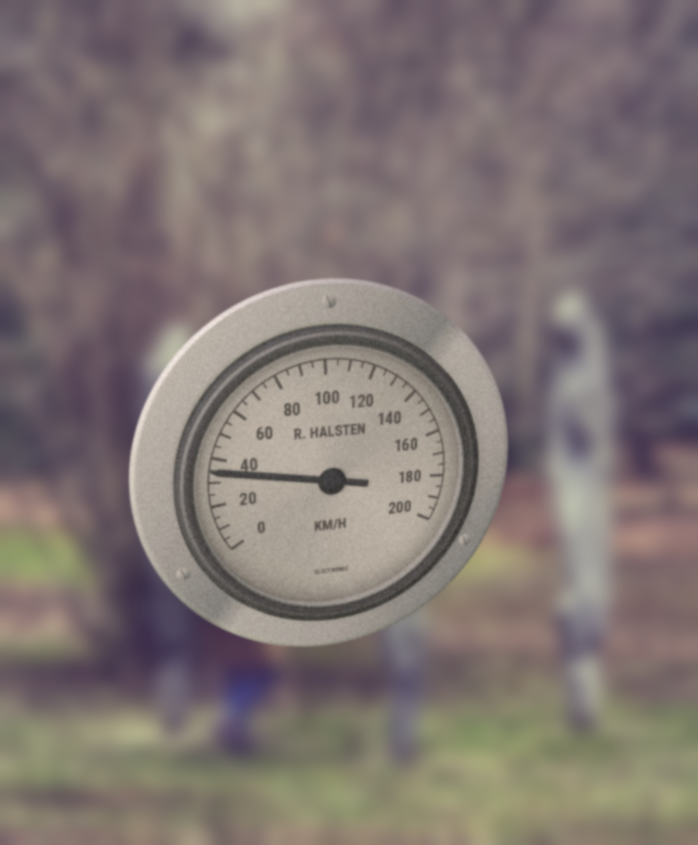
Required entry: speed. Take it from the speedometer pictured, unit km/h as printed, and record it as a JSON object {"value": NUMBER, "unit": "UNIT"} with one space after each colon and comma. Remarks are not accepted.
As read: {"value": 35, "unit": "km/h"}
